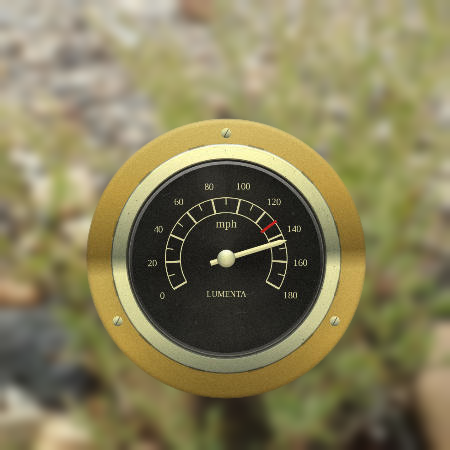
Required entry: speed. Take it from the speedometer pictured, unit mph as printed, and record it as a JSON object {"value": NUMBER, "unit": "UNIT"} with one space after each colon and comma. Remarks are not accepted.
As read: {"value": 145, "unit": "mph"}
